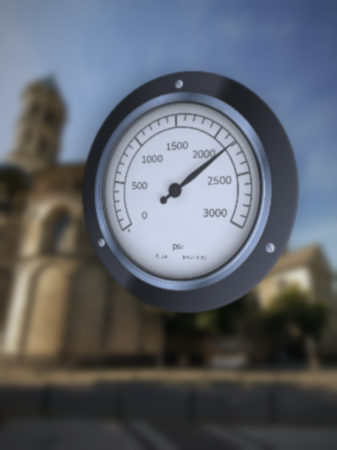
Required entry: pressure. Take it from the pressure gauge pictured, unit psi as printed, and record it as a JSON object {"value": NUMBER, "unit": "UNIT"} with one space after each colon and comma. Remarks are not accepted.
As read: {"value": 2200, "unit": "psi"}
